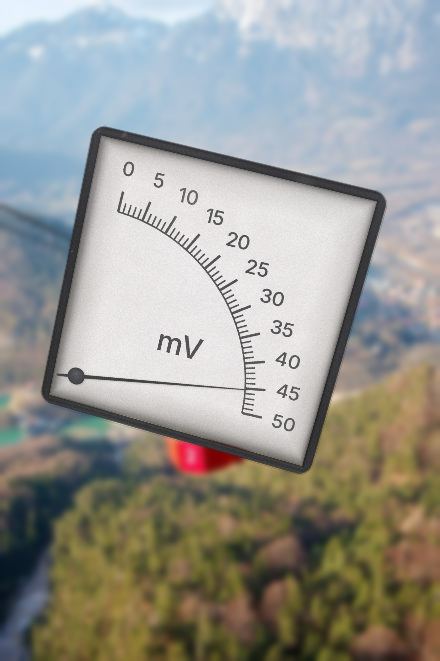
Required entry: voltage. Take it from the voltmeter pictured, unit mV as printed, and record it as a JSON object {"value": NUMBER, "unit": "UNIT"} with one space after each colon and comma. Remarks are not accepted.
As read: {"value": 45, "unit": "mV"}
